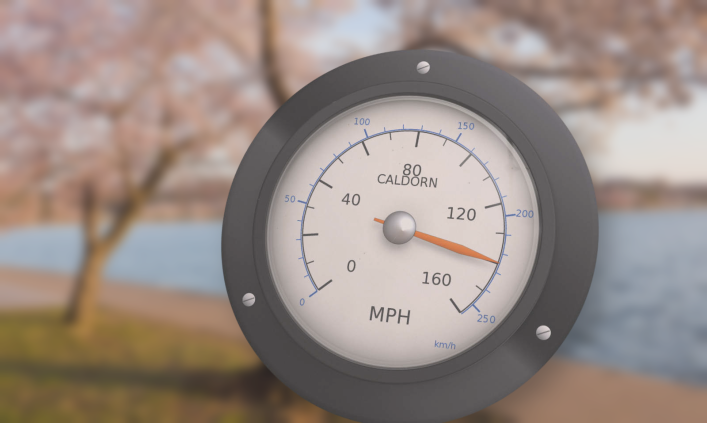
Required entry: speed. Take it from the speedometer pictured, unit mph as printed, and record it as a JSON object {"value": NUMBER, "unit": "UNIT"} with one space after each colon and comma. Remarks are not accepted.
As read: {"value": 140, "unit": "mph"}
